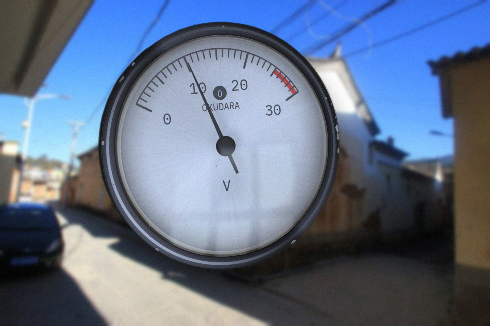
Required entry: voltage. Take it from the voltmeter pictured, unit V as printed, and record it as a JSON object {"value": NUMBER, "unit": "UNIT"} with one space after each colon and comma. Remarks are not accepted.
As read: {"value": 10, "unit": "V"}
